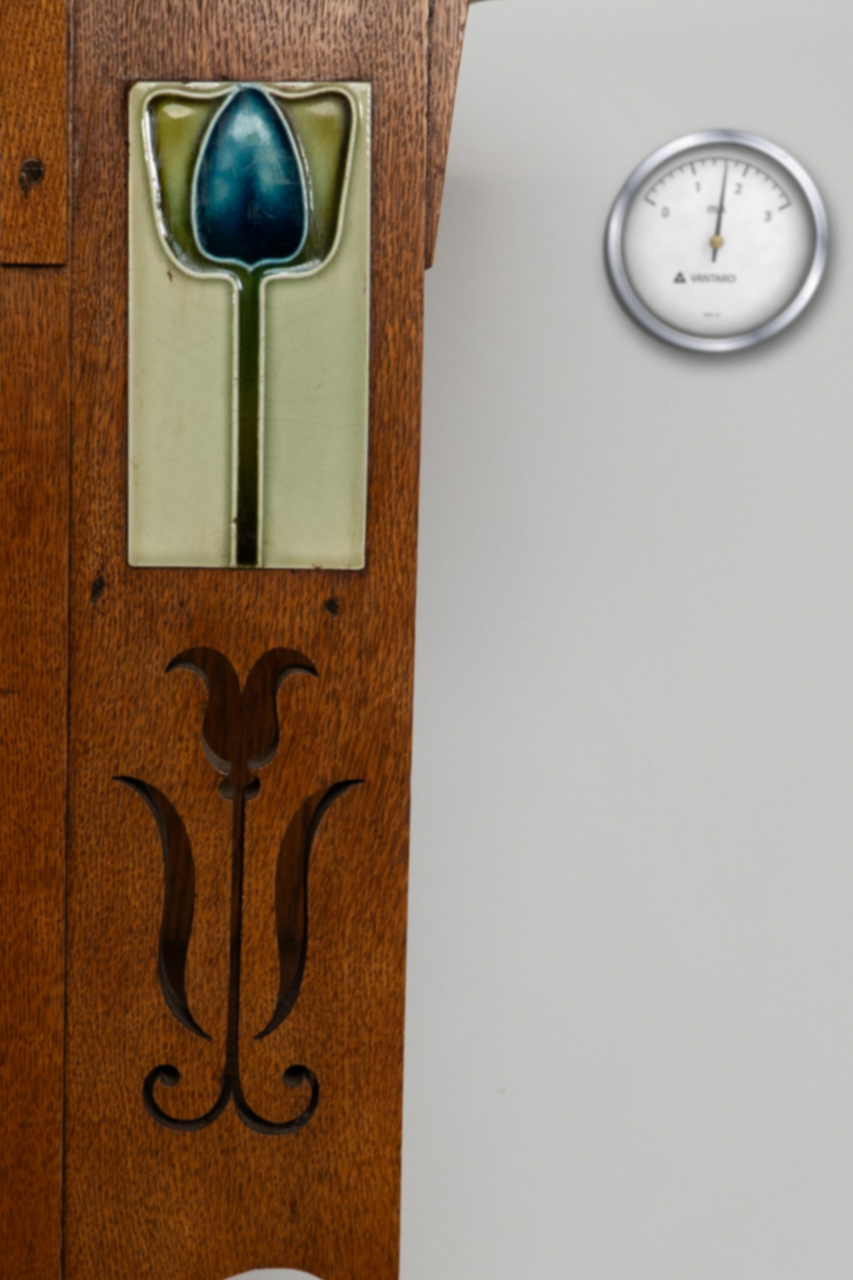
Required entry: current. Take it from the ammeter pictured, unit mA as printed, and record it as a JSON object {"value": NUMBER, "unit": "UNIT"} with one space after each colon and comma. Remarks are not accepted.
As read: {"value": 1.6, "unit": "mA"}
